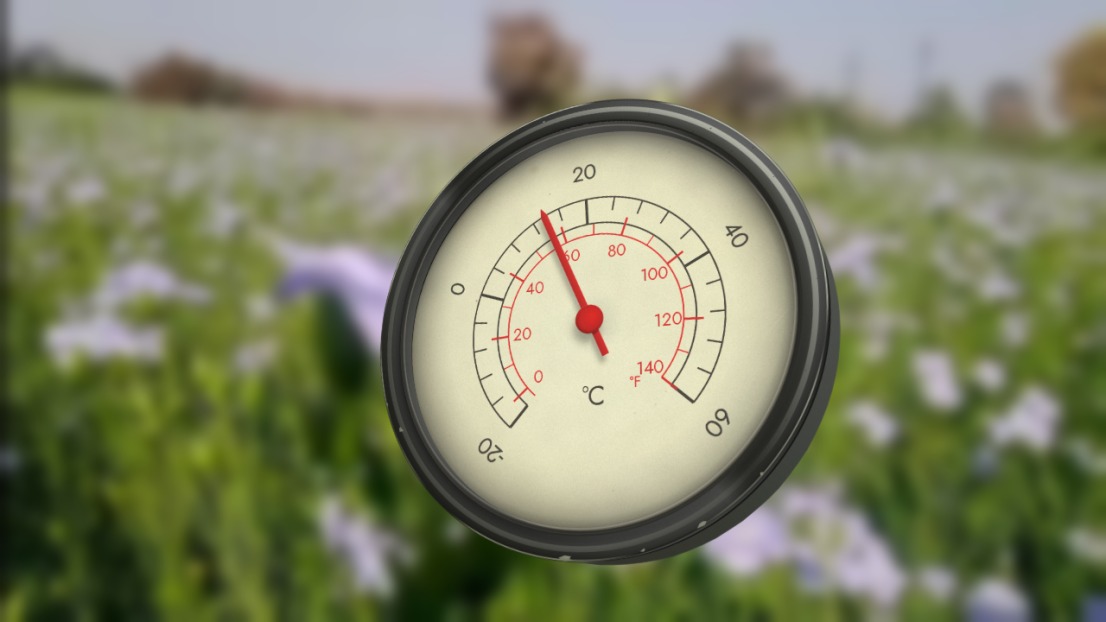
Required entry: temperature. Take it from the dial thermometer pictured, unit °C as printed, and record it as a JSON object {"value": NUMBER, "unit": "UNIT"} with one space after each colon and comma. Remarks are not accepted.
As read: {"value": 14, "unit": "°C"}
